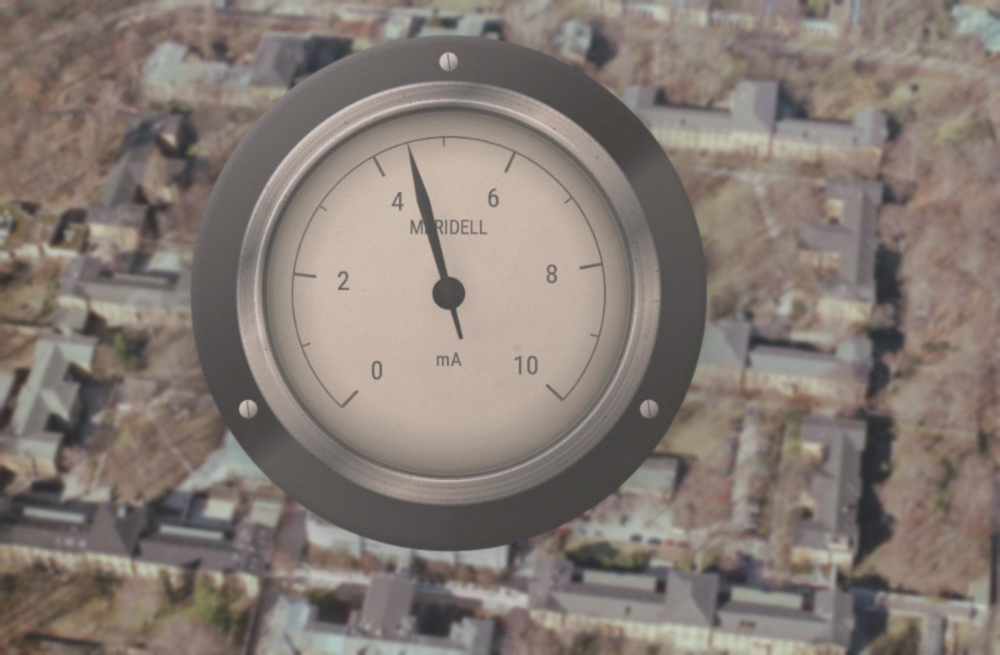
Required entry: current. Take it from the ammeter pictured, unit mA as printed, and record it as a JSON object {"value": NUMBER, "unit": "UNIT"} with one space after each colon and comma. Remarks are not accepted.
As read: {"value": 4.5, "unit": "mA"}
